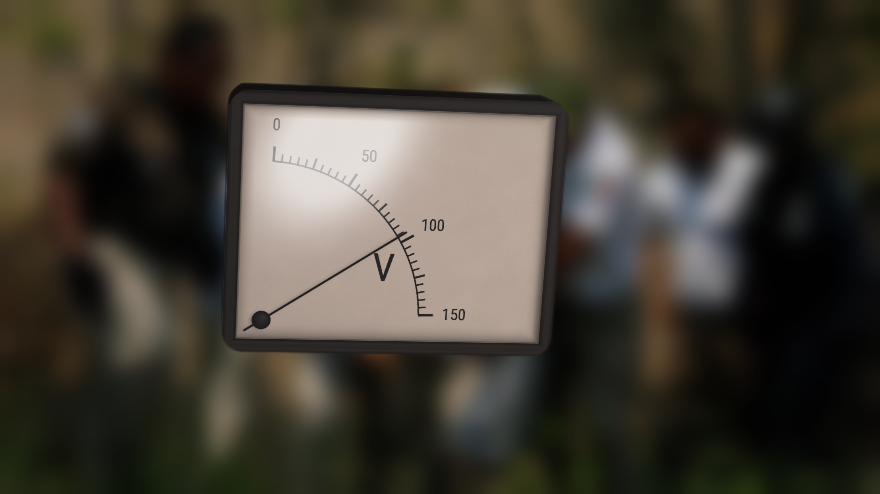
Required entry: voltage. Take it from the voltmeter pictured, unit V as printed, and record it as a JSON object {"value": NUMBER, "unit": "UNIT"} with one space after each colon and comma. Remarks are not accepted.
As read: {"value": 95, "unit": "V"}
